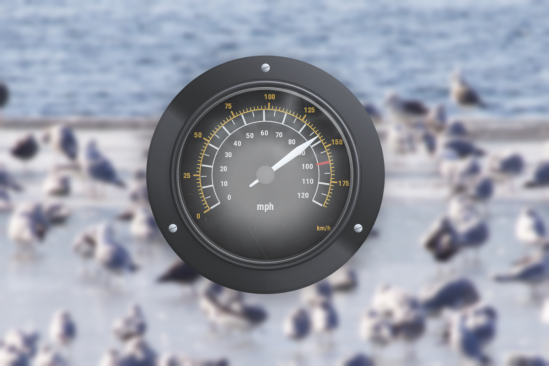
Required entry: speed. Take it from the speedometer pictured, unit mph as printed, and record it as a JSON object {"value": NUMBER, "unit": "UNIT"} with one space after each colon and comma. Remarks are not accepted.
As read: {"value": 87.5, "unit": "mph"}
